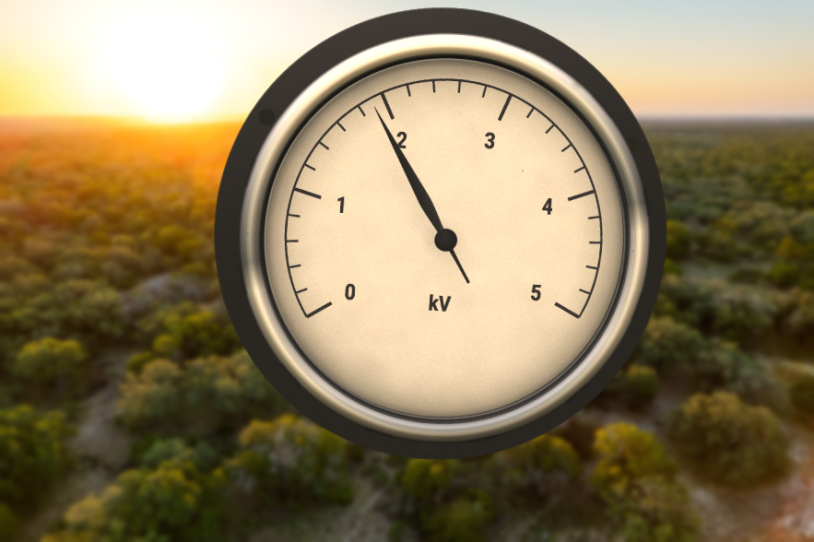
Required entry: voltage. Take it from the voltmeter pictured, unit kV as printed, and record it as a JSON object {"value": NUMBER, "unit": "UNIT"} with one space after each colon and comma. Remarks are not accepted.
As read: {"value": 1.9, "unit": "kV"}
